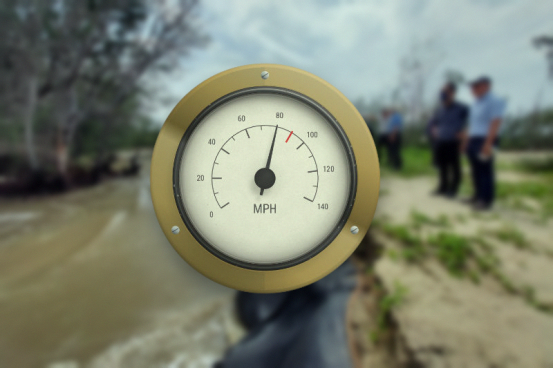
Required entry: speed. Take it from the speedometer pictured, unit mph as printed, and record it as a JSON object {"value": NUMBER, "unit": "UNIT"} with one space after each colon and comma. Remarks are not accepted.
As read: {"value": 80, "unit": "mph"}
